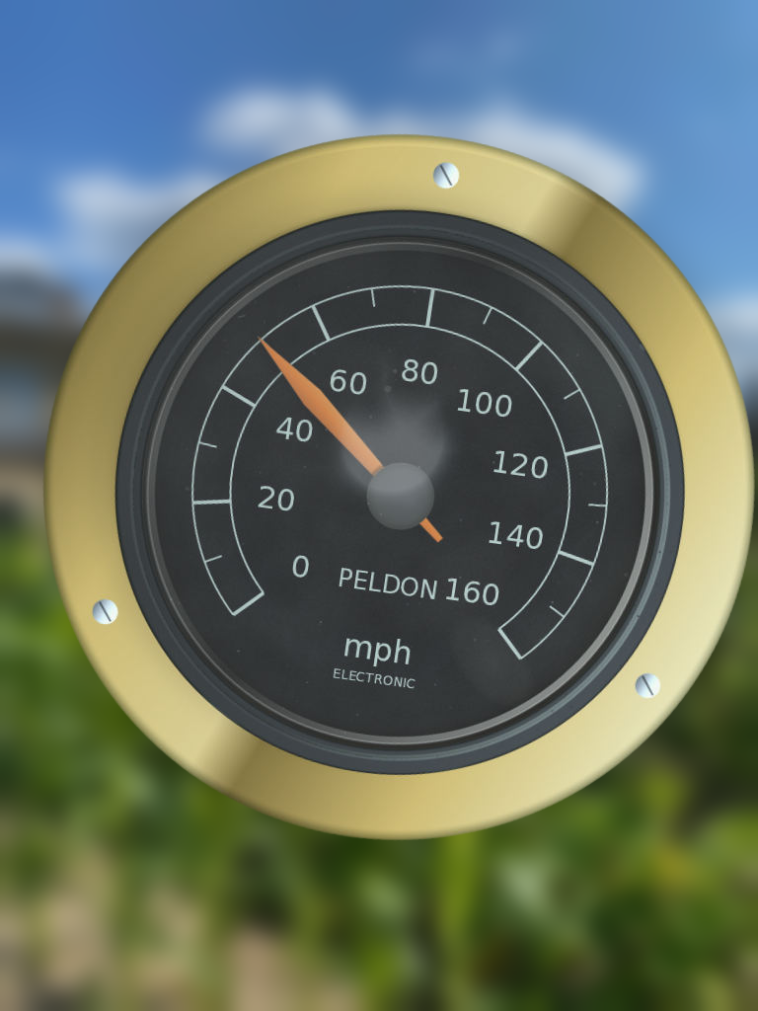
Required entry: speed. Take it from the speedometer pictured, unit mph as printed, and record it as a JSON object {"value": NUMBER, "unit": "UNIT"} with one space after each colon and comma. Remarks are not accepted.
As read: {"value": 50, "unit": "mph"}
